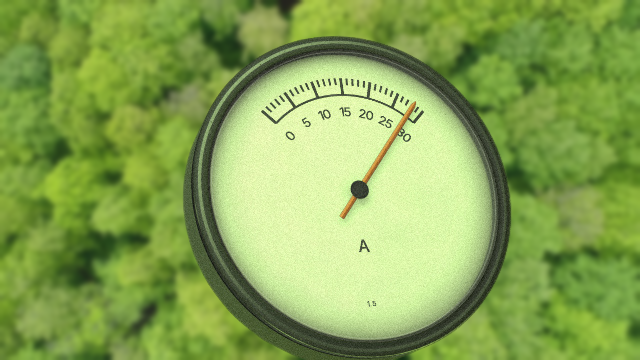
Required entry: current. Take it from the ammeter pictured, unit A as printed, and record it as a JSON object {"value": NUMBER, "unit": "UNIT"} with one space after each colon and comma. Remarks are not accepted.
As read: {"value": 28, "unit": "A"}
